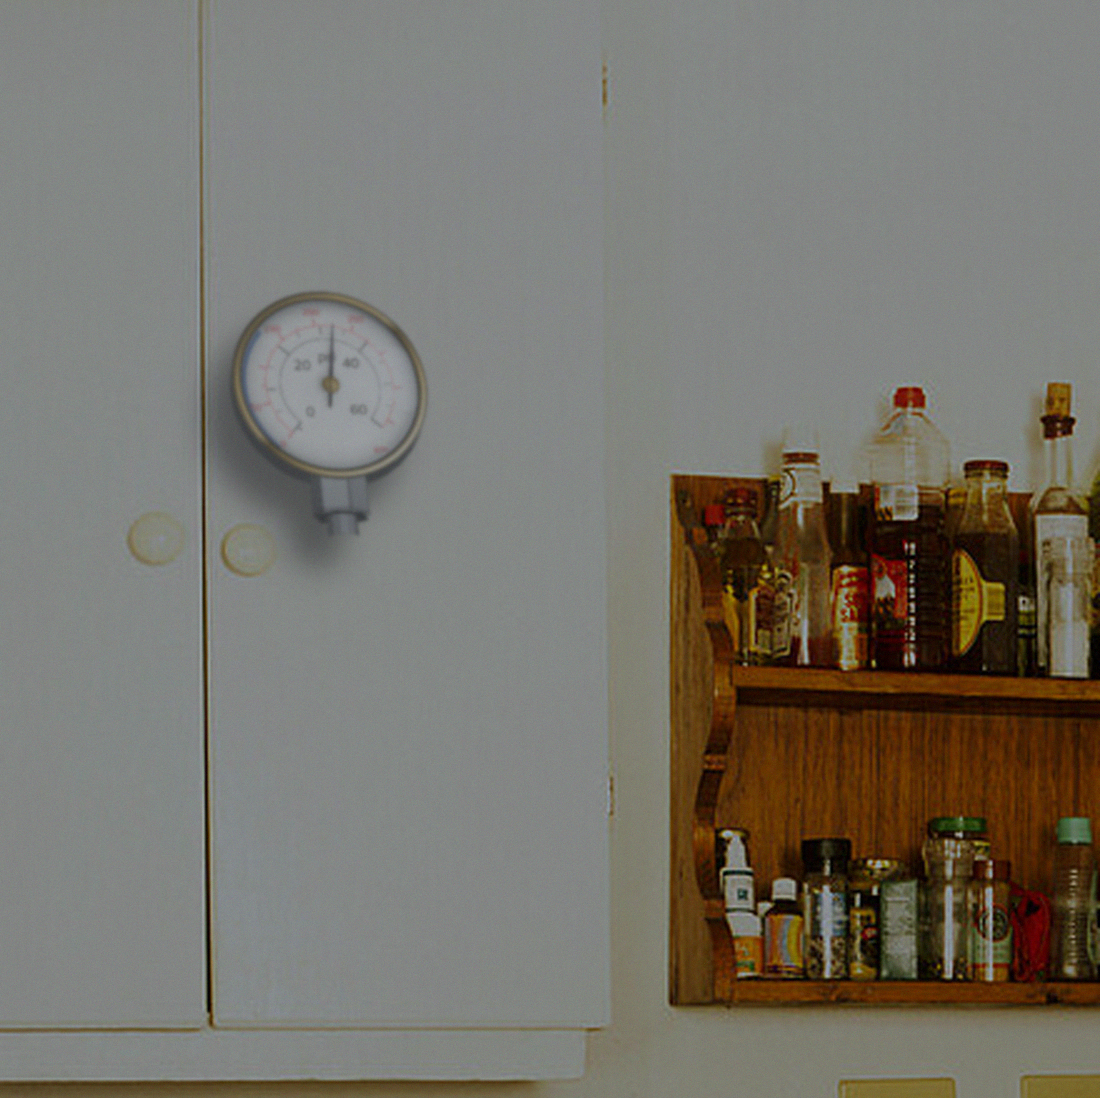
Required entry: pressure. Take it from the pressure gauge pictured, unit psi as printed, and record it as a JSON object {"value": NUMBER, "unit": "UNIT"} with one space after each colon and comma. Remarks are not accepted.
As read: {"value": 32.5, "unit": "psi"}
